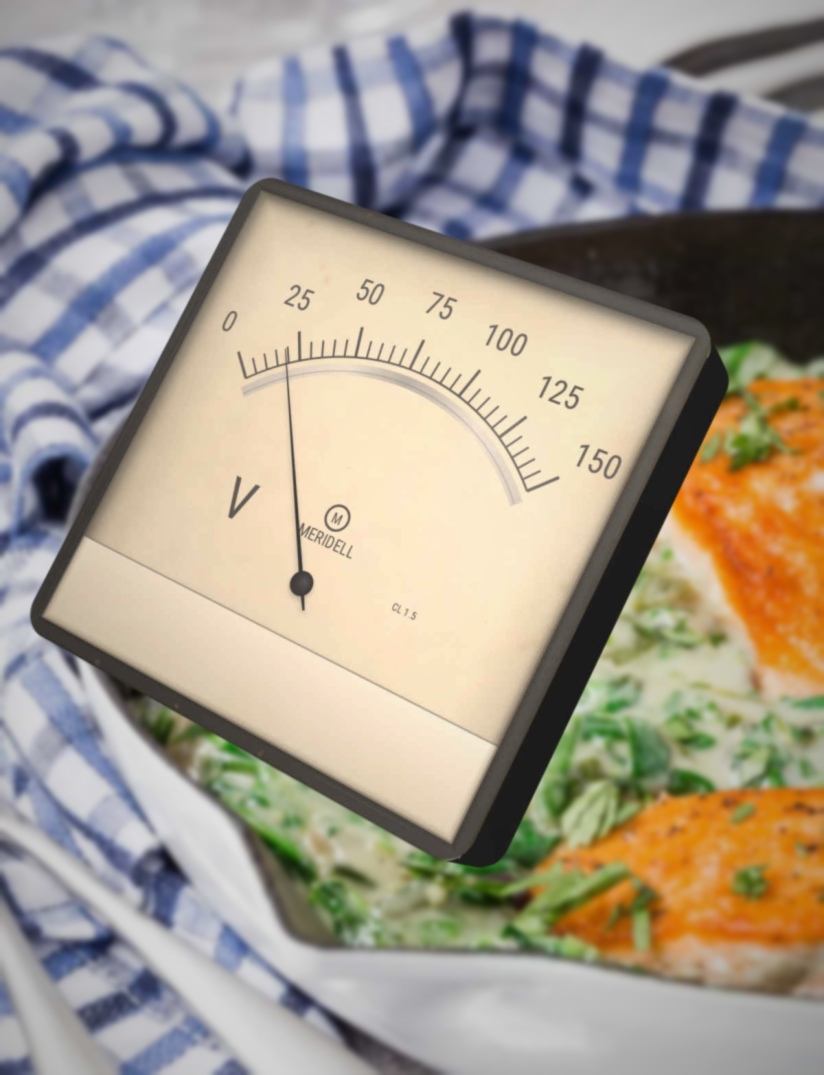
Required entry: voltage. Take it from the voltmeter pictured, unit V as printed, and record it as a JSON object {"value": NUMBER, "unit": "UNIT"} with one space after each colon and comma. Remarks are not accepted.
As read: {"value": 20, "unit": "V"}
